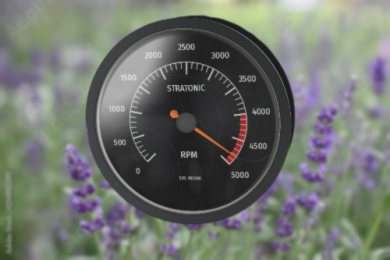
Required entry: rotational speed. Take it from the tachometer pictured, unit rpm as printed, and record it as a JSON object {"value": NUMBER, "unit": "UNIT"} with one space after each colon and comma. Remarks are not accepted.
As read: {"value": 4800, "unit": "rpm"}
